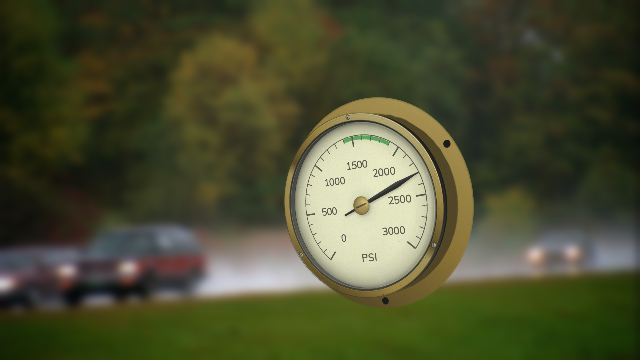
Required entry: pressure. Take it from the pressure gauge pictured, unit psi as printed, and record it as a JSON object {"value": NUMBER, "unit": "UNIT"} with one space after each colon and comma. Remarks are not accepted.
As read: {"value": 2300, "unit": "psi"}
